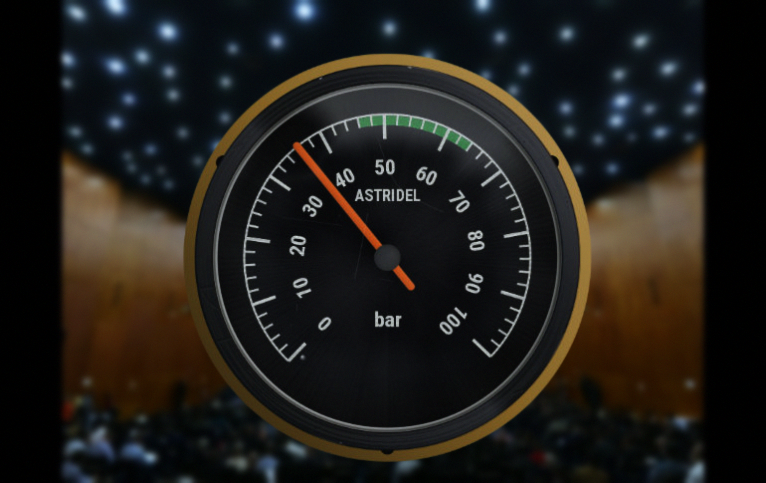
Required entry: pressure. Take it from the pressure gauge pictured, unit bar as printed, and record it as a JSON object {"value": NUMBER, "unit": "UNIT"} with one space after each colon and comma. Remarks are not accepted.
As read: {"value": 36, "unit": "bar"}
